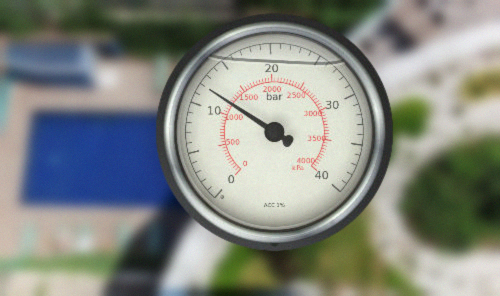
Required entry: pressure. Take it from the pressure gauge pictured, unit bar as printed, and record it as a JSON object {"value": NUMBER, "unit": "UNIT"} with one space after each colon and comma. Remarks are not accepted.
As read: {"value": 12, "unit": "bar"}
